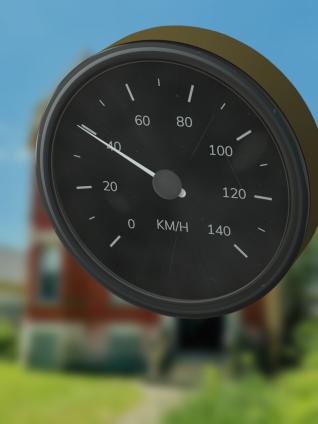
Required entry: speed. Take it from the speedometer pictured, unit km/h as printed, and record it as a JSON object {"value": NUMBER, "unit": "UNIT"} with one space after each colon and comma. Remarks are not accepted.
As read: {"value": 40, "unit": "km/h"}
